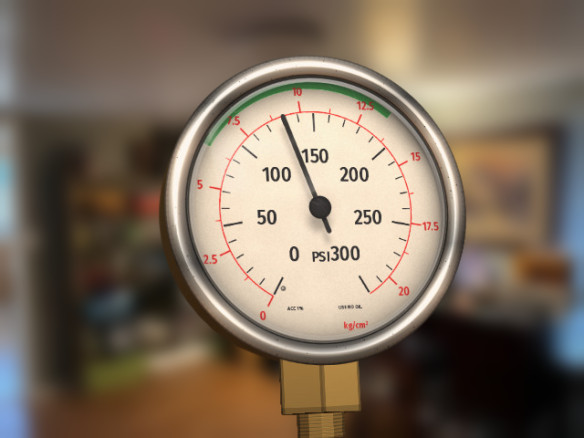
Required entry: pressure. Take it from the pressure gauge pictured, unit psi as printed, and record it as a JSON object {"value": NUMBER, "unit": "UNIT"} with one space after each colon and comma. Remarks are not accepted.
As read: {"value": 130, "unit": "psi"}
